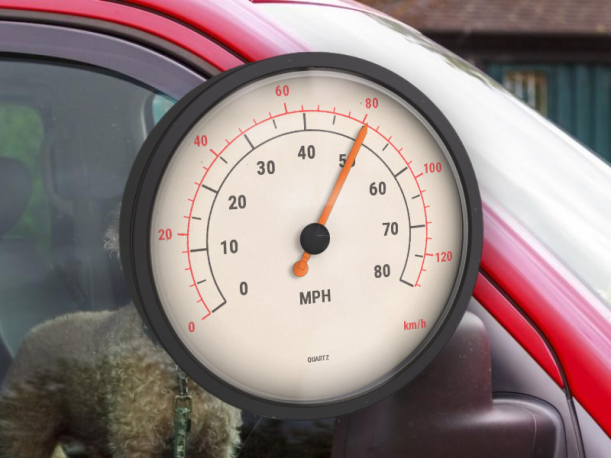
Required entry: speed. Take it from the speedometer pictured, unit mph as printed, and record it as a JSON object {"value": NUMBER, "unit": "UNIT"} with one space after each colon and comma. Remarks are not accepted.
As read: {"value": 50, "unit": "mph"}
